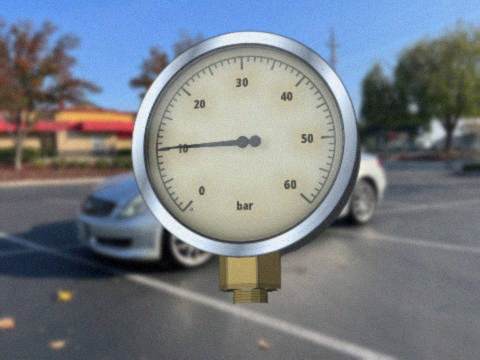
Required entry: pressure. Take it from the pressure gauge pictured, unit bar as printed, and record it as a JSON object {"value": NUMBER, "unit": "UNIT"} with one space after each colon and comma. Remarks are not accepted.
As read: {"value": 10, "unit": "bar"}
